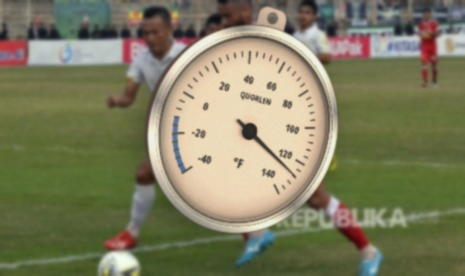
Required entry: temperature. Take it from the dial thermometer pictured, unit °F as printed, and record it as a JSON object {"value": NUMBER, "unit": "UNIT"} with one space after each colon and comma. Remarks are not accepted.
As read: {"value": 128, "unit": "°F"}
